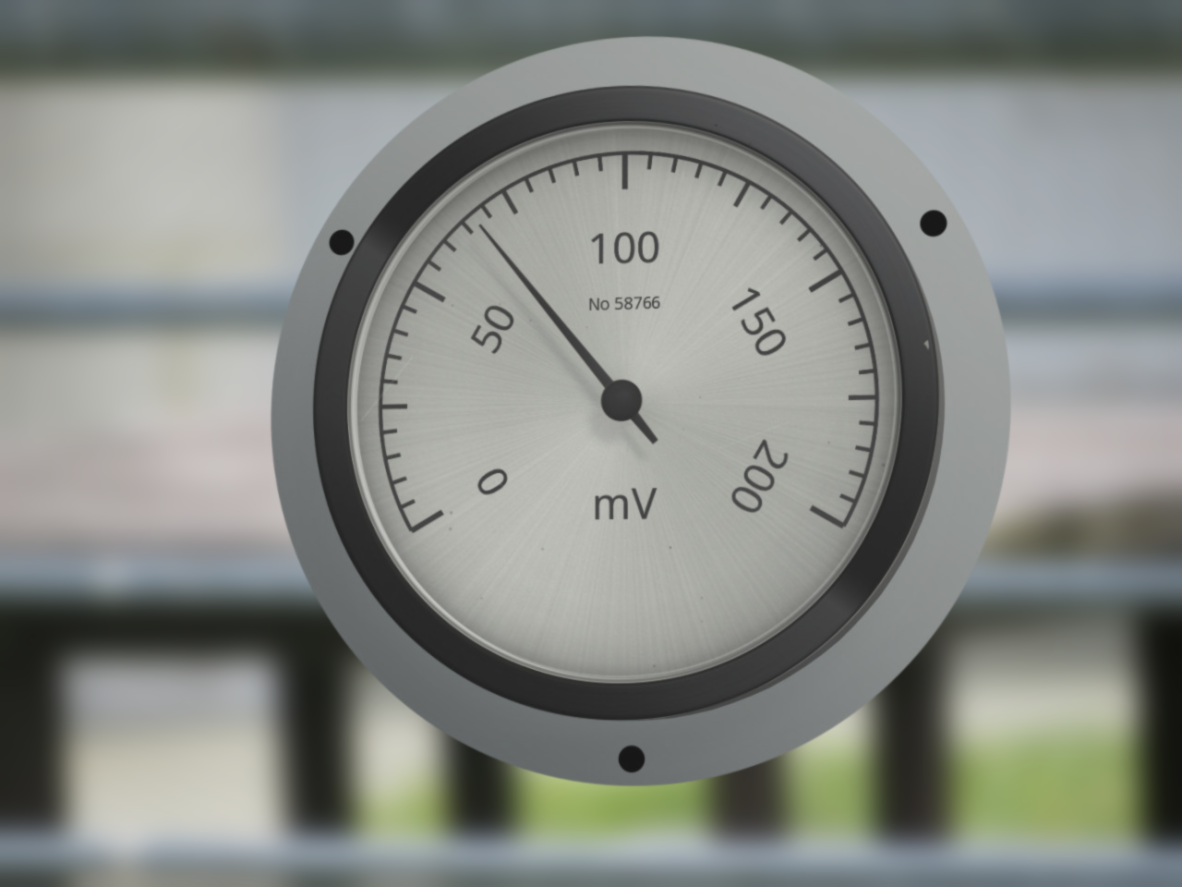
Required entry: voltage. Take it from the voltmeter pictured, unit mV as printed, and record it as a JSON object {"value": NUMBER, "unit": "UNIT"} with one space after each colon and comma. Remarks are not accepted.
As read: {"value": 67.5, "unit": "mV"}
